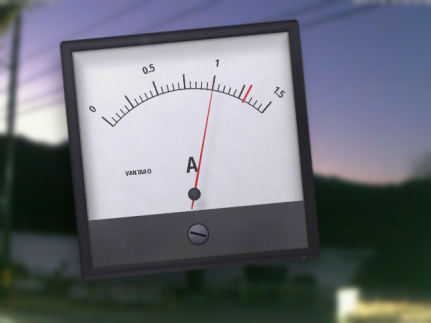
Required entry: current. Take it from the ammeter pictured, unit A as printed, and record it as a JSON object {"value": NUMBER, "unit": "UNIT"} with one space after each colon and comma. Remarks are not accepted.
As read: {"value": 1, "unit": "A"}
